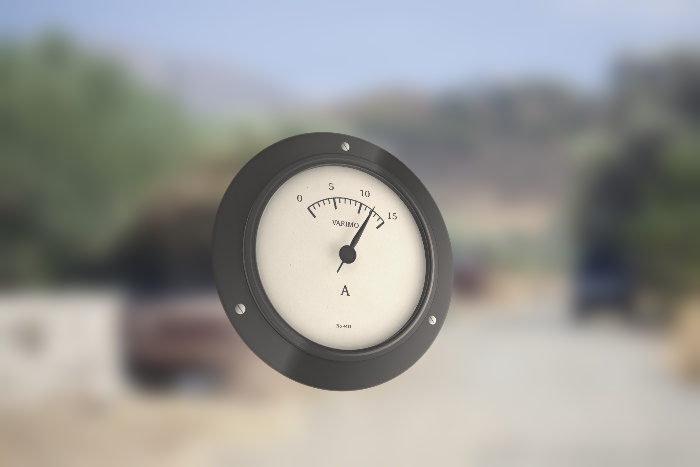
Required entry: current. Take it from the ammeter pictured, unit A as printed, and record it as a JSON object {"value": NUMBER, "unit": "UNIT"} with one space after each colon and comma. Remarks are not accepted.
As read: {"value": 12, "unit": "A"}
